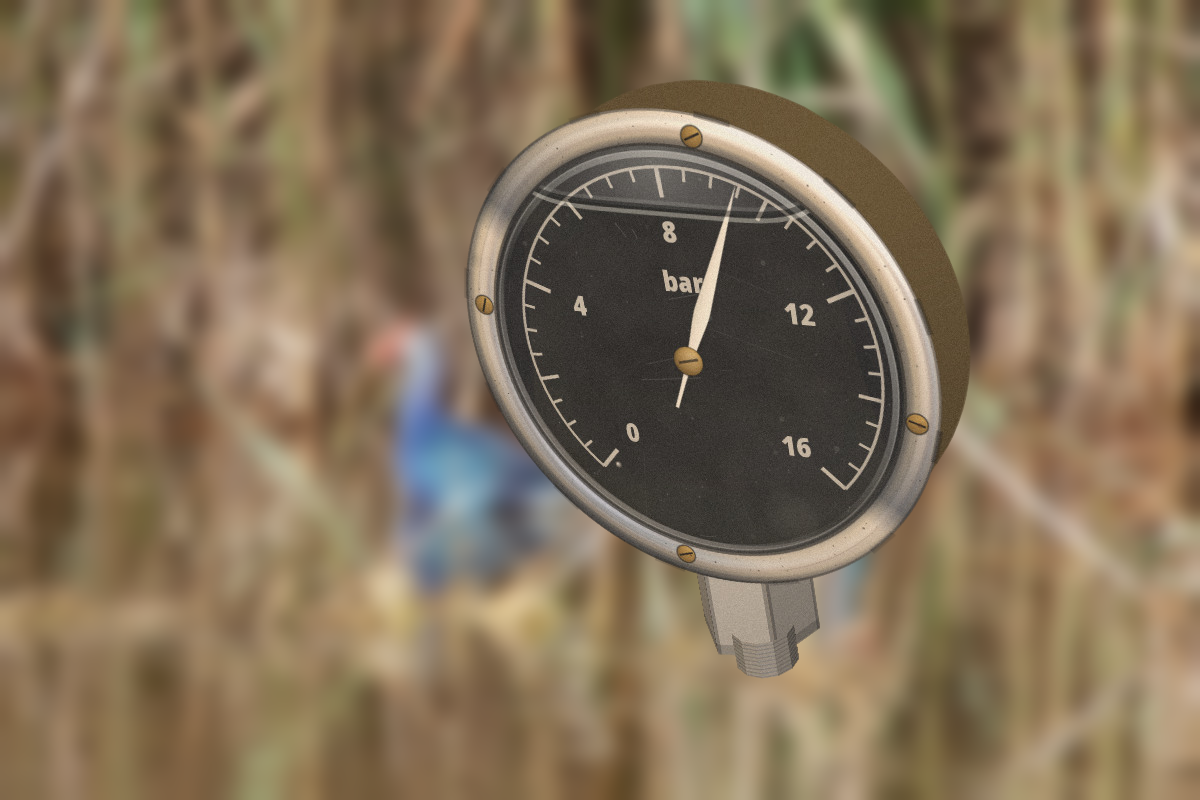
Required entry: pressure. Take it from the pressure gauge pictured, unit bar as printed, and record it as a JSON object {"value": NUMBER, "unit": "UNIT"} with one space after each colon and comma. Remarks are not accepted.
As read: {"value": 9.5, "unit": "bar"}
